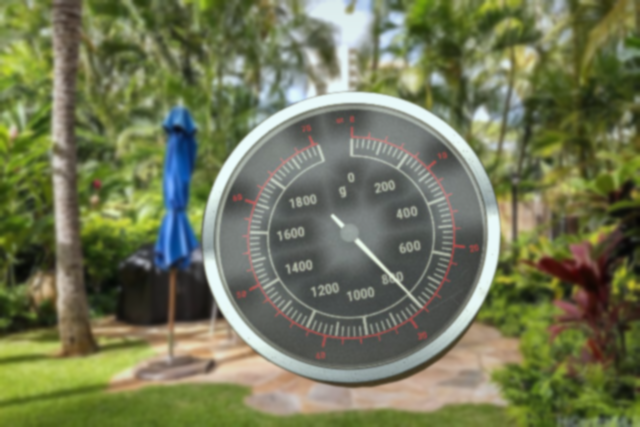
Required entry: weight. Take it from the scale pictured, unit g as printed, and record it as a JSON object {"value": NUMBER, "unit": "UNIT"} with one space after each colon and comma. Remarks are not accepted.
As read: {"value": 800, "unit": "g"}
